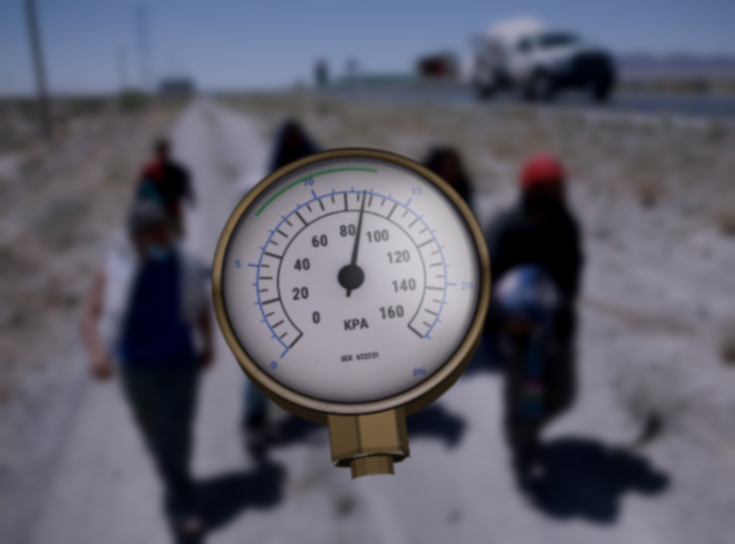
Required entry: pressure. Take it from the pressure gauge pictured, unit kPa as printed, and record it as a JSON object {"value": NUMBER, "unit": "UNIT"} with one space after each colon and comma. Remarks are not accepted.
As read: {"value": 87.5, "unit": "kPa"}
